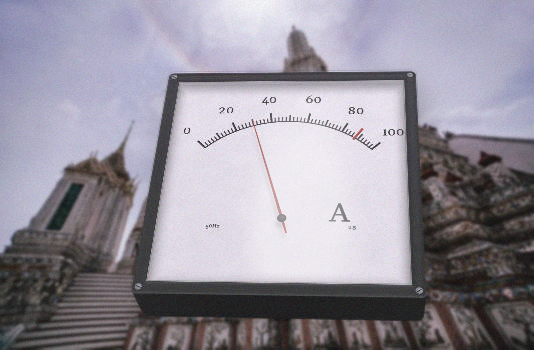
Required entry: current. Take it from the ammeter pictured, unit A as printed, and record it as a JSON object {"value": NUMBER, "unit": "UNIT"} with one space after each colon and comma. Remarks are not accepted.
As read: {"value": 30, "unit": "A"}
